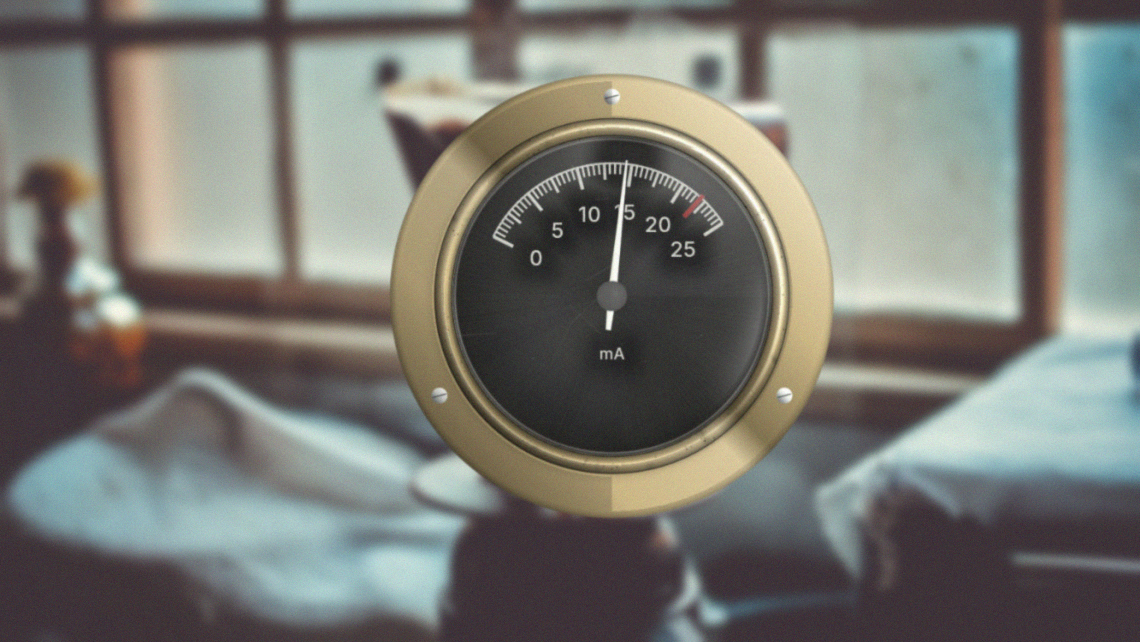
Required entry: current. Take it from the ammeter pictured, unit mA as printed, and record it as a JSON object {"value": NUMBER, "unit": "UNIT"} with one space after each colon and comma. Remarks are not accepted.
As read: {"value": 14.5, "unit": "mA"}
